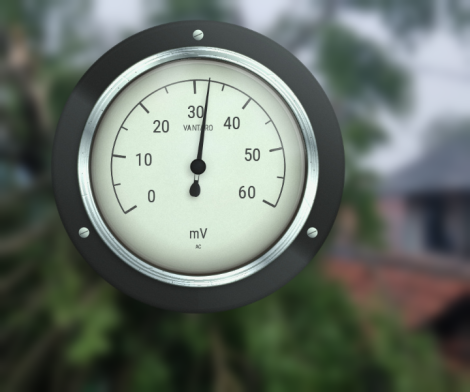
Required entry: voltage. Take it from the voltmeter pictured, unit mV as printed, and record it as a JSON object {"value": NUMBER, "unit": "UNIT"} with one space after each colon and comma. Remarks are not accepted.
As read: {"value": 32.5, "unit": "mV"}
